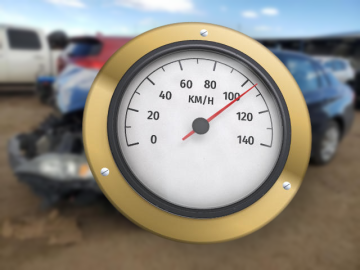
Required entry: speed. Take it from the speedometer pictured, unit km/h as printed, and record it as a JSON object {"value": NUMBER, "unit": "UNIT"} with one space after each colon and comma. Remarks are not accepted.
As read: {"value": 105, "unit": "km/h"}
